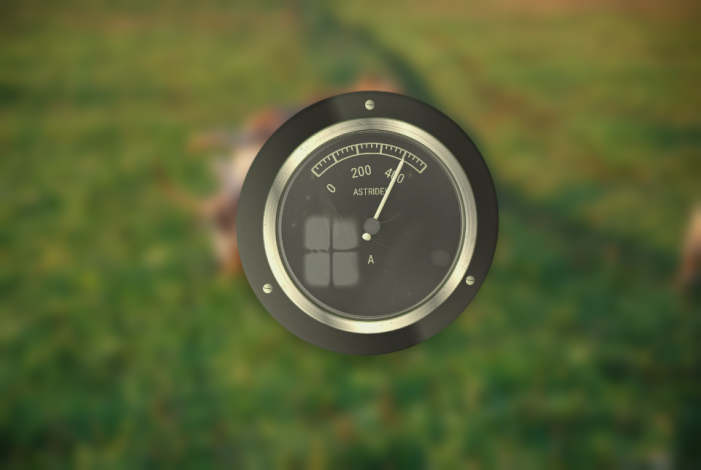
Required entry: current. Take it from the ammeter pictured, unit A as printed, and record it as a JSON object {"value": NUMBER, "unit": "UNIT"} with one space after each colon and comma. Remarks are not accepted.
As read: {"value": 400, "unit": "A"}
